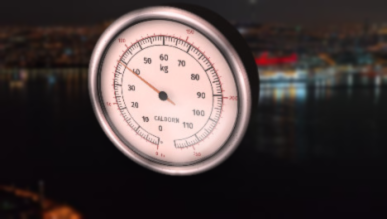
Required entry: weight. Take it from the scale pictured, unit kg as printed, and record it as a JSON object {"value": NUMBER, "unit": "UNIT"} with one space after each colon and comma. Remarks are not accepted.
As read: {"value": 40, "unit": "kg"}
